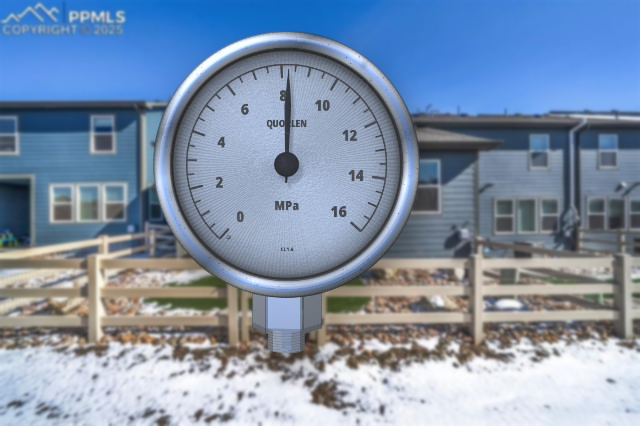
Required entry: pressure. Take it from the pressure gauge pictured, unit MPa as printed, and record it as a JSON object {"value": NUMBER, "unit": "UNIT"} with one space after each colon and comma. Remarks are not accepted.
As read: {"value": 8.25, "unit": "MPa"}
